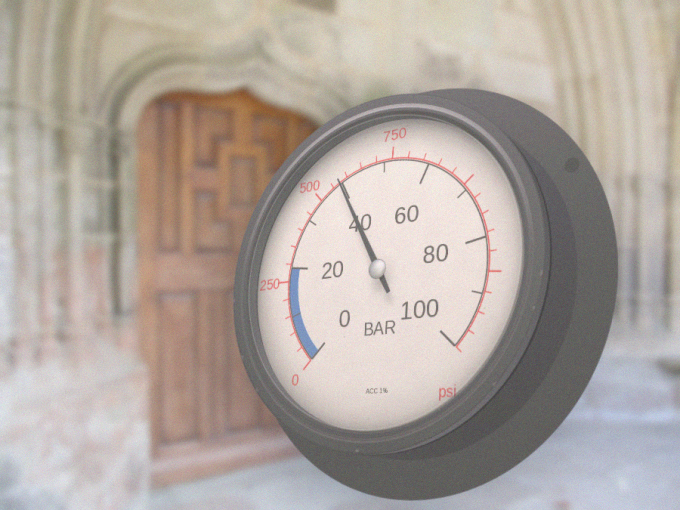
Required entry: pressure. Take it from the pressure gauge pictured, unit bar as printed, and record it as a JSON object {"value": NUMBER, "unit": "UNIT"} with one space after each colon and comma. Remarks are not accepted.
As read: {"value": 40, "unit": "bar"}
